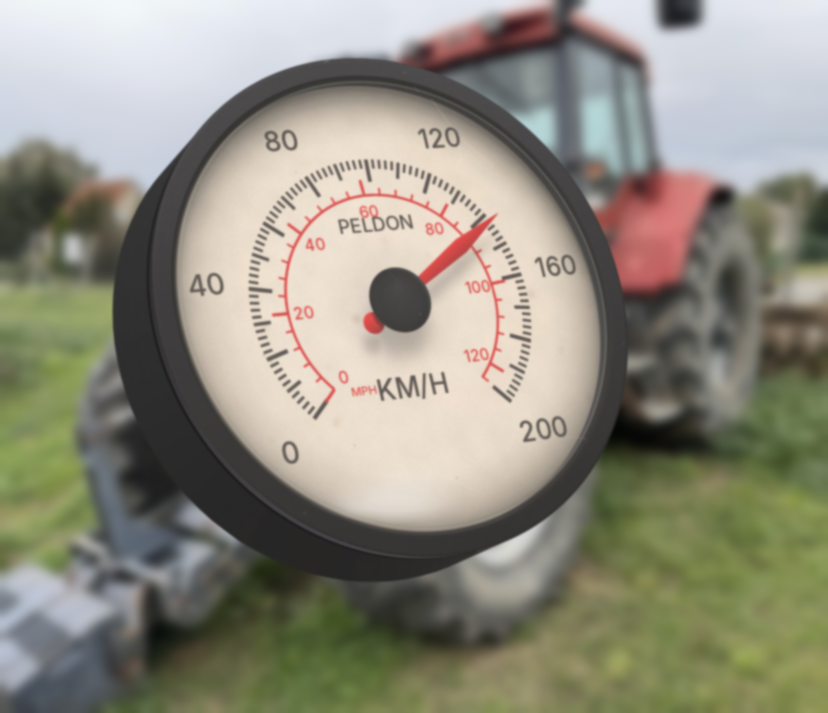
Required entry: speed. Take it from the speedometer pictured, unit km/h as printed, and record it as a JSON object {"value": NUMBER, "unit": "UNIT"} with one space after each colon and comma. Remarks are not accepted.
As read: {"value": 142, "unit": "km/h"}
